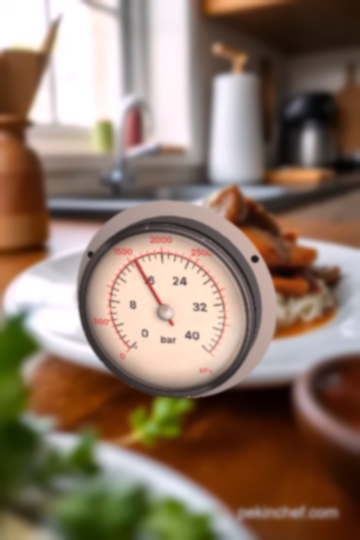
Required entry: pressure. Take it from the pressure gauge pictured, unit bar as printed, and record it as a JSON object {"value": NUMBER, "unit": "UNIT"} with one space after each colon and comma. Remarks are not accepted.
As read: {"value": 16, "unit": "bar"}
